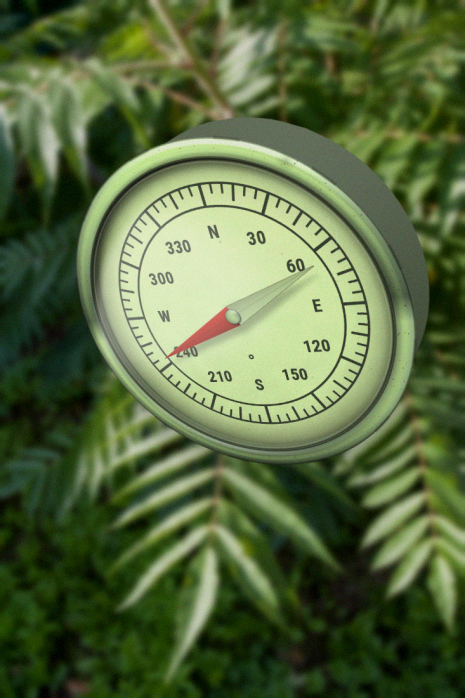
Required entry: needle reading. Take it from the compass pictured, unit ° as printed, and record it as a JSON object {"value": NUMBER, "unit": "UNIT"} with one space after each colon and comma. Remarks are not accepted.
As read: {"value": 245, "unit": "°"}
